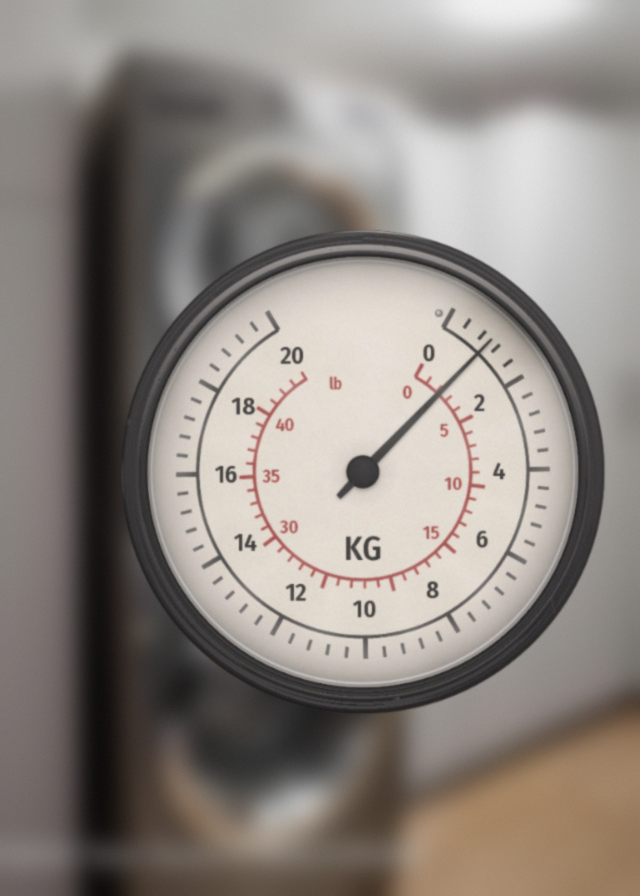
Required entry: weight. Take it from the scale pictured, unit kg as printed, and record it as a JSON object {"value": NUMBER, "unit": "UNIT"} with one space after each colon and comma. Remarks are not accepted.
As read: {"value": 1, "unit": "kg"}
